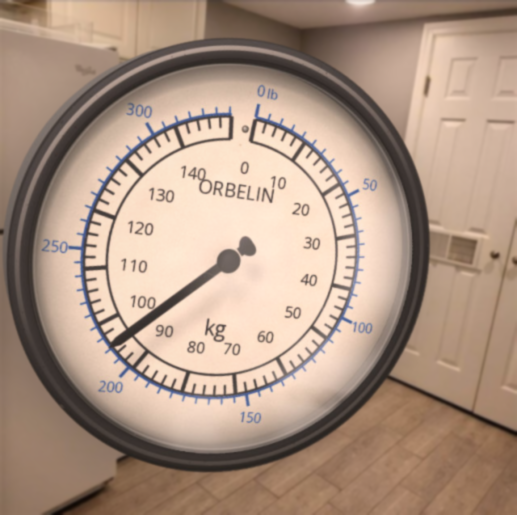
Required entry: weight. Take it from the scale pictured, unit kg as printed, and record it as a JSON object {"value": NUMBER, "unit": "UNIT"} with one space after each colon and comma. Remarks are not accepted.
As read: {"value": 96, "unit": "kg"}
